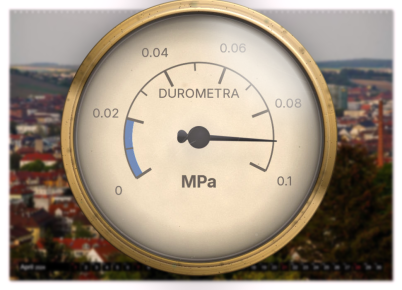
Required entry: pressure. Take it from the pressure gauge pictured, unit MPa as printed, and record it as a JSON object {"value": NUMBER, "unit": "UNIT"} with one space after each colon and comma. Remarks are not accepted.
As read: {"value": 0.09, "unit": "MPa"}
